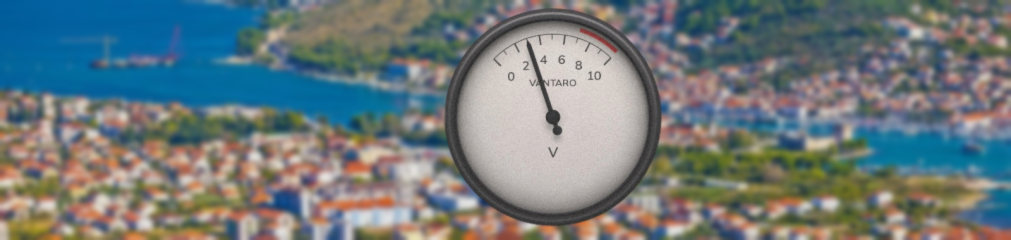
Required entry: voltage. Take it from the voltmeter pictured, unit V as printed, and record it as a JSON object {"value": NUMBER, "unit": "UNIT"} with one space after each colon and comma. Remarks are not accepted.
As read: {"value": 3, "unit": "V"}
